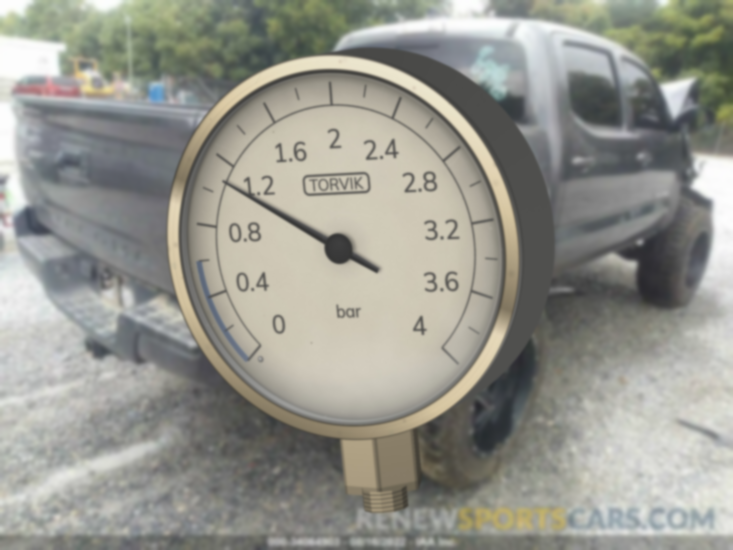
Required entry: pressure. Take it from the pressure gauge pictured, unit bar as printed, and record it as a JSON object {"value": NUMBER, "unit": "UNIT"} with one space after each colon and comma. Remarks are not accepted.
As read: {"value": 1.1, "unit": "bar"}
